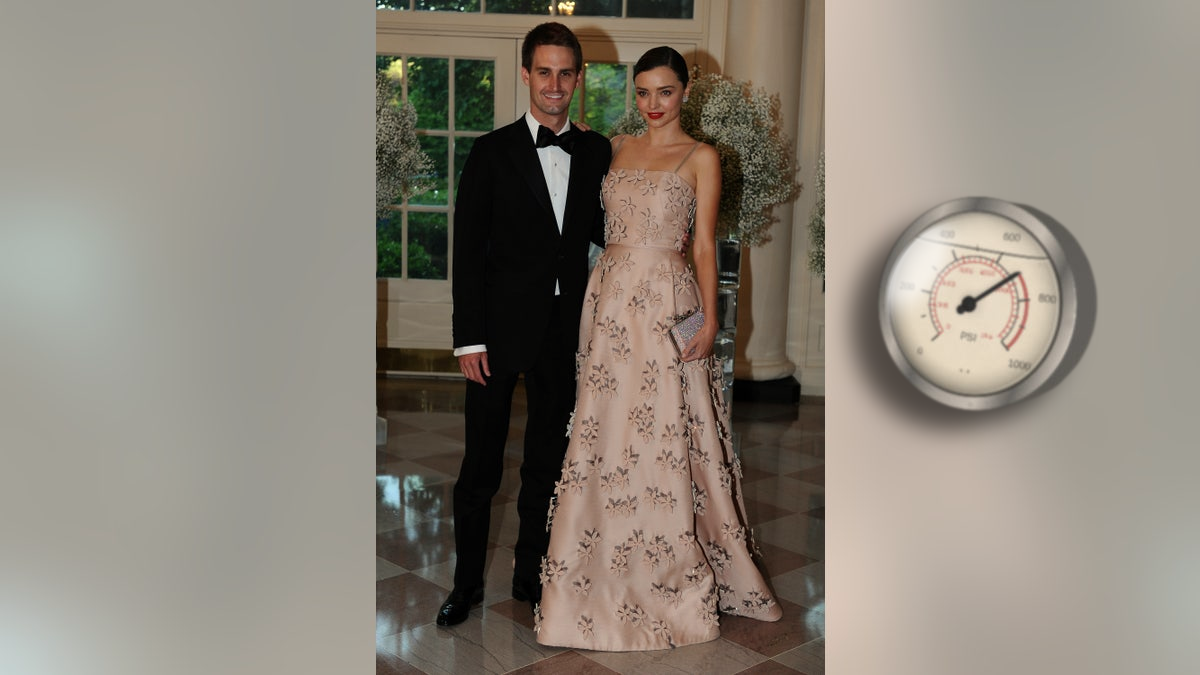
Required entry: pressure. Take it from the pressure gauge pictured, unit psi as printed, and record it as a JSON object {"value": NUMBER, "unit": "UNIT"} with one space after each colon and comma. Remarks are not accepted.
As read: {"value": 700, "unit": "psi"}
